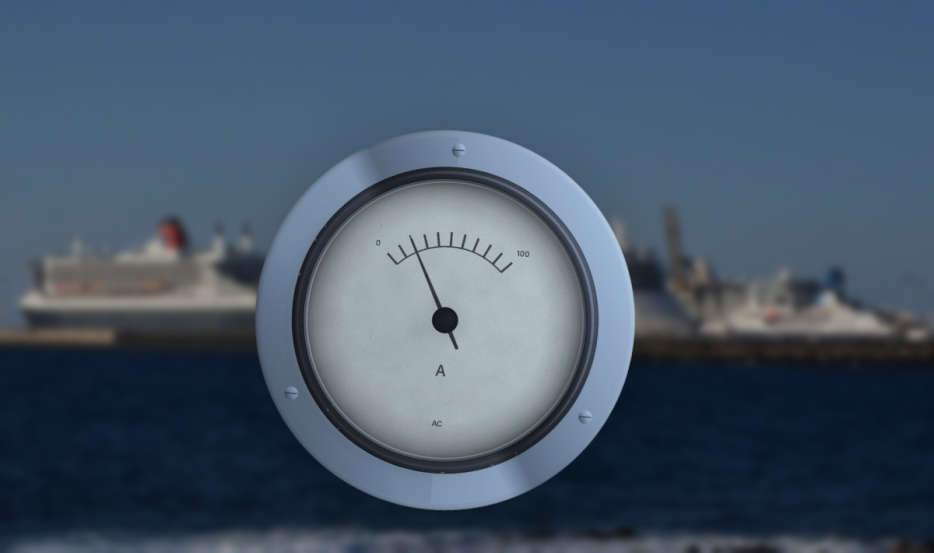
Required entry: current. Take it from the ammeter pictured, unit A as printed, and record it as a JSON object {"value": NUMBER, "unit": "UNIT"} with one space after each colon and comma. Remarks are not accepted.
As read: {"value": 20, "unit": "A"}
